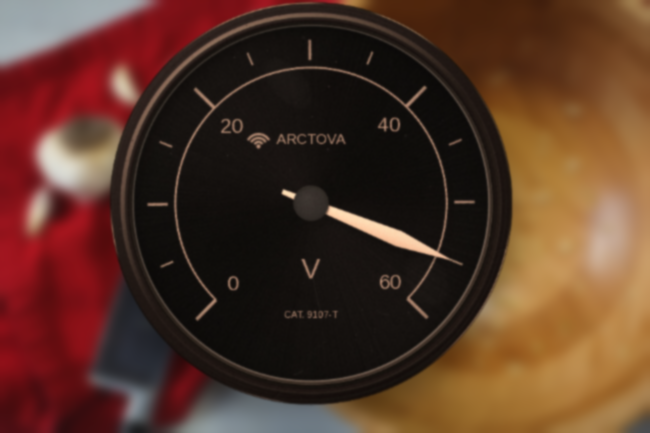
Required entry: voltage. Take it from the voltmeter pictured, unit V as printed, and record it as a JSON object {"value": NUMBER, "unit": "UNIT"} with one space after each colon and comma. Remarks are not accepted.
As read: {"value": 55, "unit": "V"}
